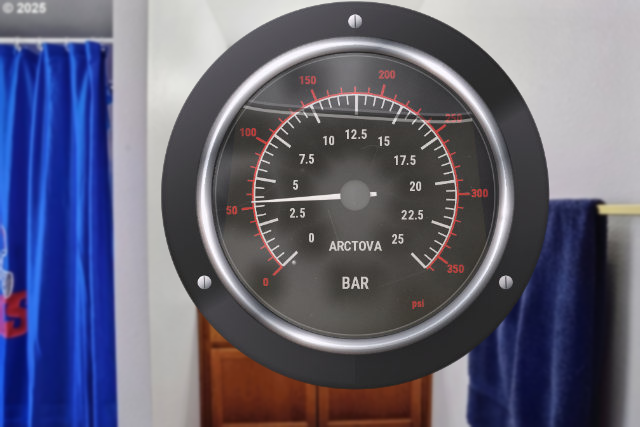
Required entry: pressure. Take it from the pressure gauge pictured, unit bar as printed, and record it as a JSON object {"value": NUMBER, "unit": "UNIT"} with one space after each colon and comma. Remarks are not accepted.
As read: {"value": 3.75, "unit": "bar"}
